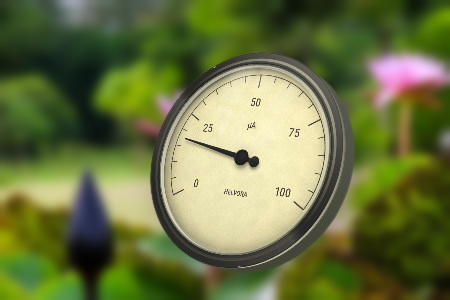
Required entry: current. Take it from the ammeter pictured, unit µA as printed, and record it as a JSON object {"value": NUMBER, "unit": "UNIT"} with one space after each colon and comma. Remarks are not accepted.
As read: {"value": 17.5, "unit": "µA"}
